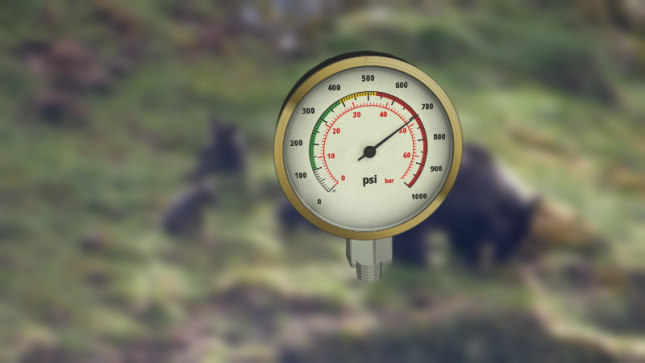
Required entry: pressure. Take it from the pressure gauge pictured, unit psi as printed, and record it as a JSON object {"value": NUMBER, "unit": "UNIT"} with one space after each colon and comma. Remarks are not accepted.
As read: {"value": 700, "unit": "psi"}
